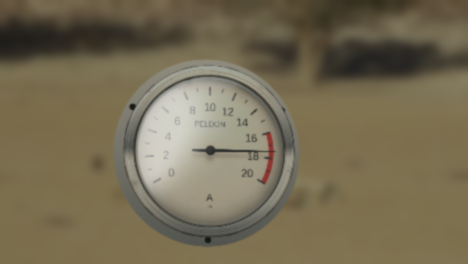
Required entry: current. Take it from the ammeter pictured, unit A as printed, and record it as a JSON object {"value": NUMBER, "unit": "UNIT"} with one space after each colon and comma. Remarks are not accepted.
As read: {"value": 17.5, "unit": "A"}
